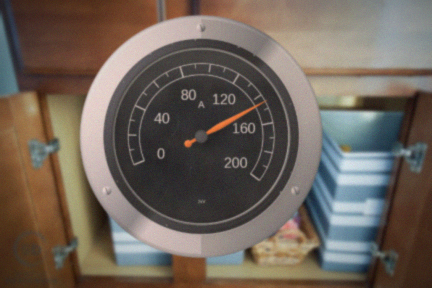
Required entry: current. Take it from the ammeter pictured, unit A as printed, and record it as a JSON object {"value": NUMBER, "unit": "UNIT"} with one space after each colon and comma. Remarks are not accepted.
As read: {"value": 145, "unit": "A"}
